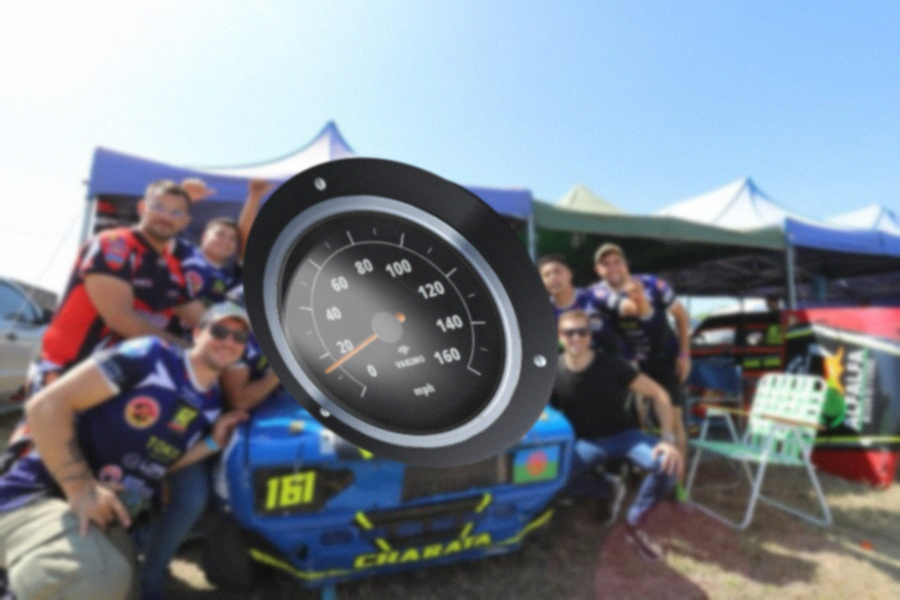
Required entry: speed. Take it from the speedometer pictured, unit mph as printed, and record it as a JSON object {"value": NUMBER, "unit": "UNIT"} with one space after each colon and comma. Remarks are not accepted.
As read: {"value": 15, "unit": "mph"}
